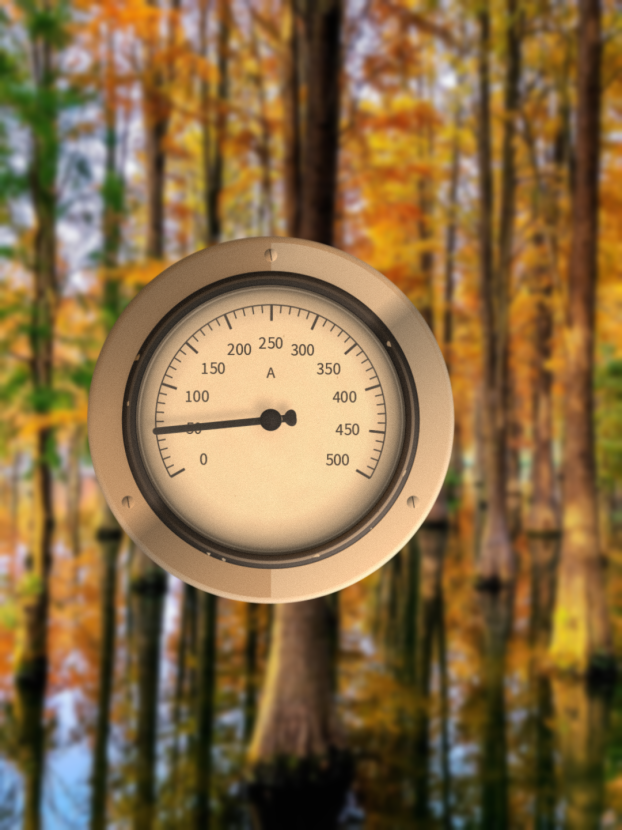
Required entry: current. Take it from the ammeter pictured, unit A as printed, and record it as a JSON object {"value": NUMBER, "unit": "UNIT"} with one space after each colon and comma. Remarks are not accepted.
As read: {"value": 50, "unit": "A"}
